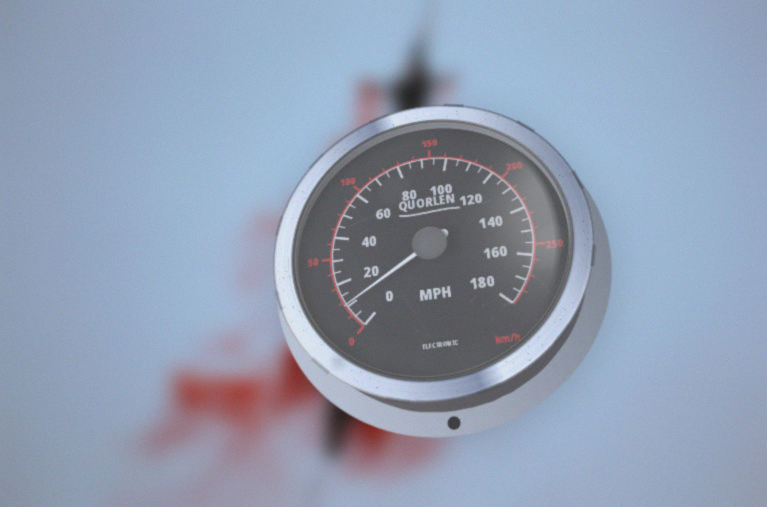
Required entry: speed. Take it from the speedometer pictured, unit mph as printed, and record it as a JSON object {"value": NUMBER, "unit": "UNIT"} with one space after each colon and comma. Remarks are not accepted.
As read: {"value": 10, "unit": "mph"}
